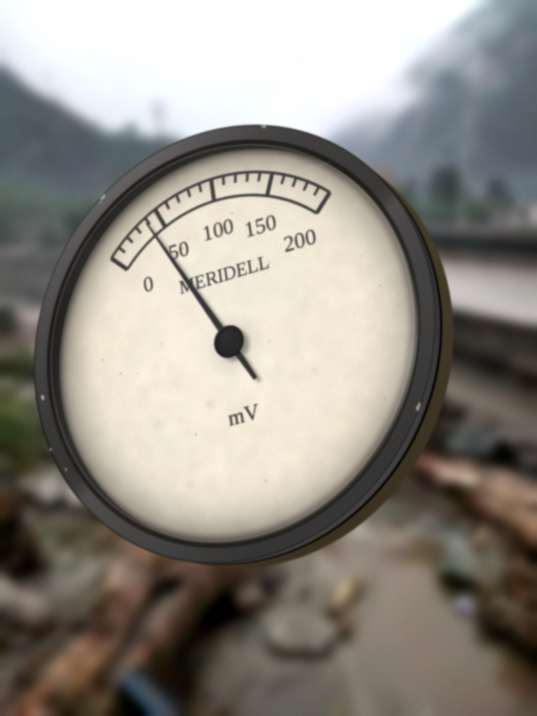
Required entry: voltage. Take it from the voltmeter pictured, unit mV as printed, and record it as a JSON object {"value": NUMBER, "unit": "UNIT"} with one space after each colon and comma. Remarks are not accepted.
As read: {"value": 40, "unit": "mV"}
